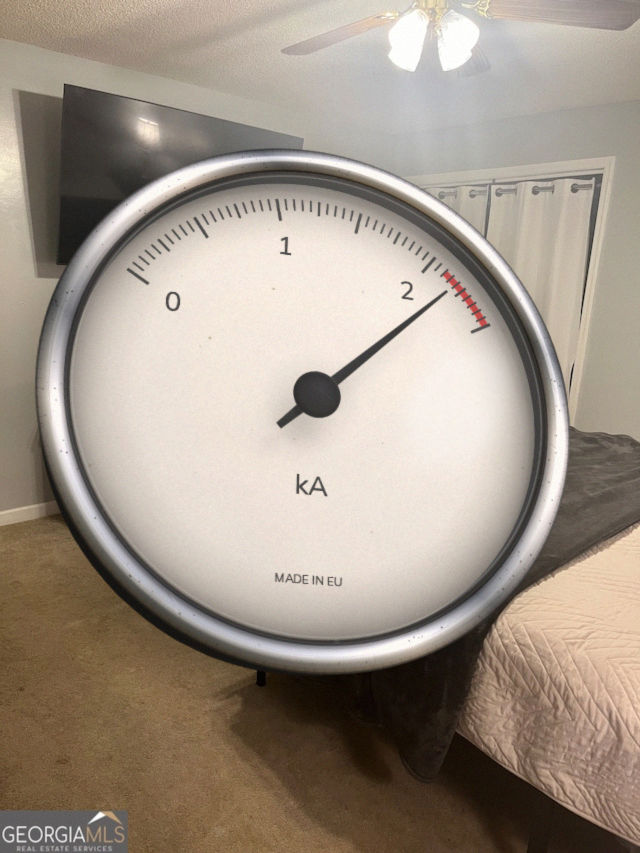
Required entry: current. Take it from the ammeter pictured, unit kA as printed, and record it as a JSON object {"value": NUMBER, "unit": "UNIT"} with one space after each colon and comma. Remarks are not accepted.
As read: {"value": 2.2, "unit": "kA"}
